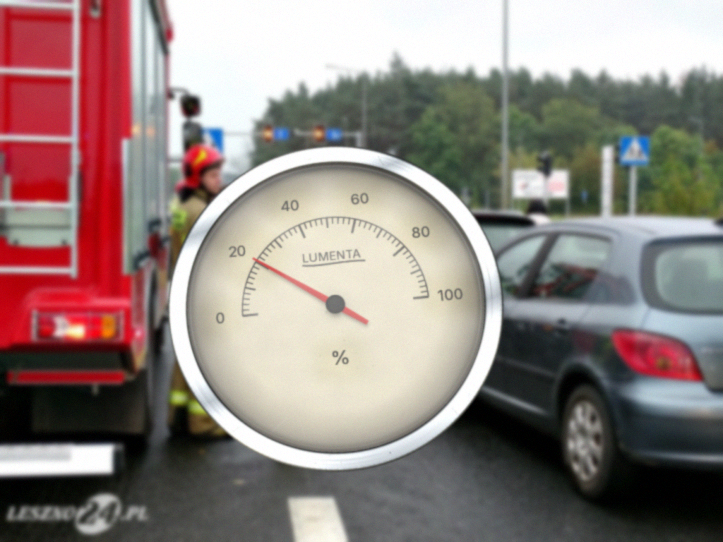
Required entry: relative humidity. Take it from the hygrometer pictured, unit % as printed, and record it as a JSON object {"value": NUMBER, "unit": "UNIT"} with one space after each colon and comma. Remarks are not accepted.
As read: {"value": 20, "unit": "%"}
